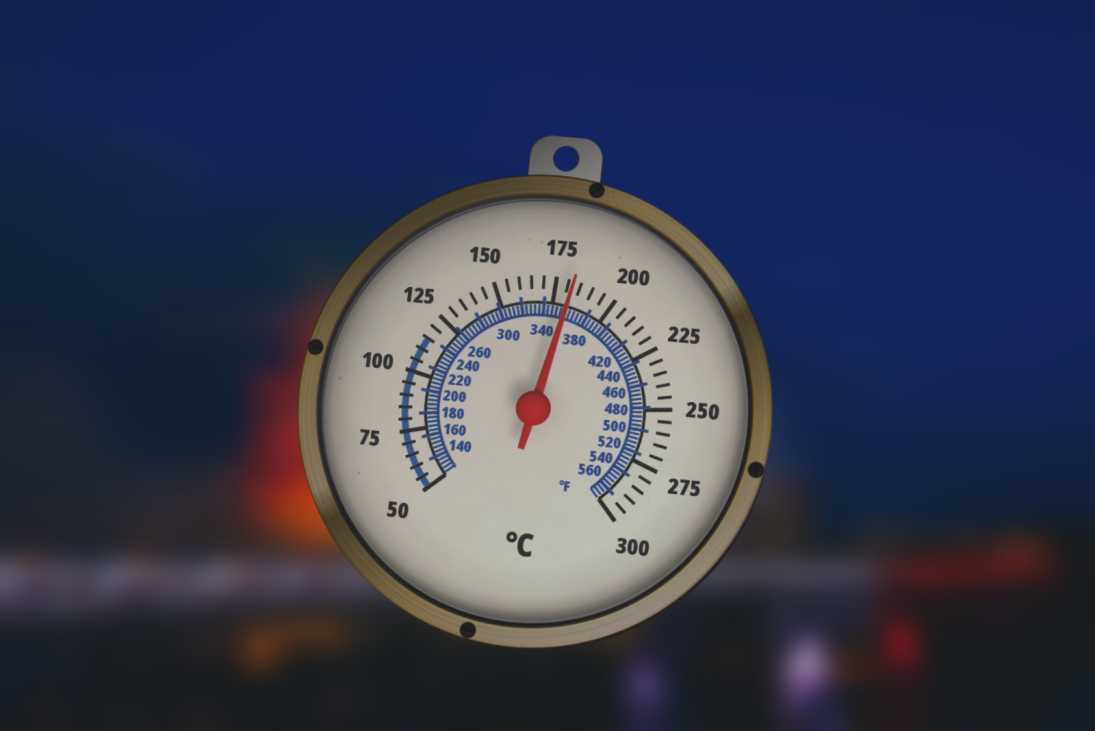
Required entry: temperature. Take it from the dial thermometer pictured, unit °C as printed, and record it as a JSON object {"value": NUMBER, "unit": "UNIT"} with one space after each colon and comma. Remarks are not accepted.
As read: {"value": 182.5, "unit": "°C"}
